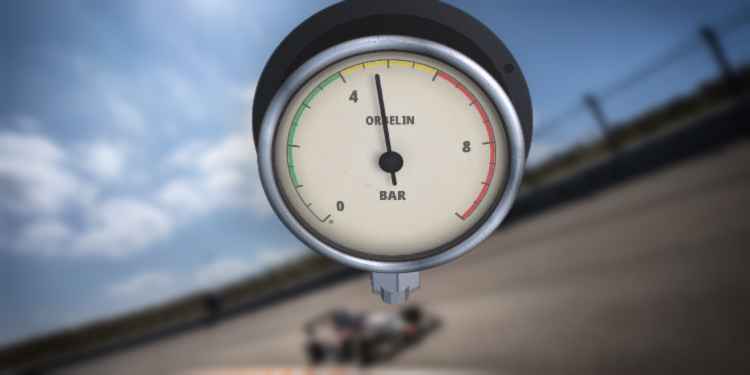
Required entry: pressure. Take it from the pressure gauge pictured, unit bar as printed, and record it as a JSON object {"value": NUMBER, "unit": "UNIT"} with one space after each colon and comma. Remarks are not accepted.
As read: {"value": 4.75, "unit": "bar"}
